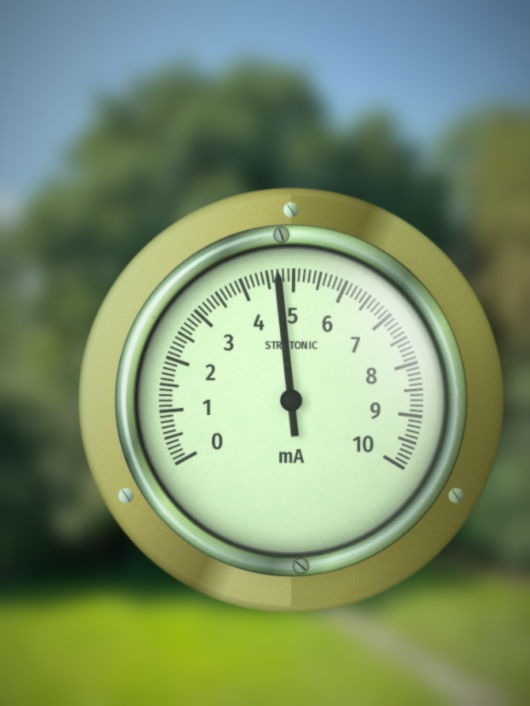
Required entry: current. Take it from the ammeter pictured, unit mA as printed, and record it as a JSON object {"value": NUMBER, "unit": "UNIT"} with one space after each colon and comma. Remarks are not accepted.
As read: {"value": 4.7, "unit": "mA"}
